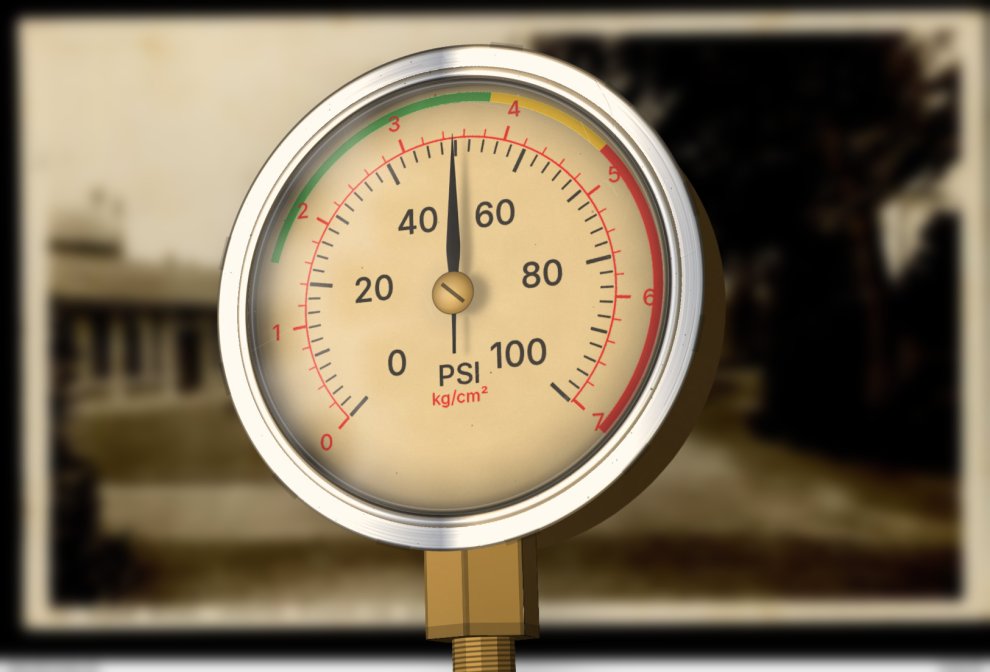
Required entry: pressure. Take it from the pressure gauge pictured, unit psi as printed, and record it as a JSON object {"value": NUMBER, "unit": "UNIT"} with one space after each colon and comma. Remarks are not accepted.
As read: {"value": 50, "unit": "psi"}
